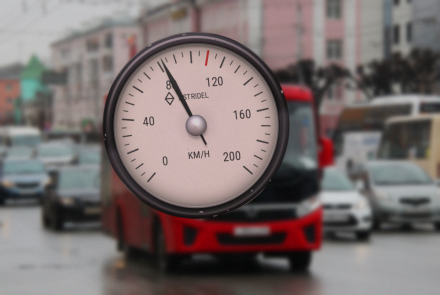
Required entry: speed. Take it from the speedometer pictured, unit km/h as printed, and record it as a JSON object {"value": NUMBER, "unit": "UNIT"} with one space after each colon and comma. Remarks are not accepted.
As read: {"value": 82.5, "unit": "km/h"}
